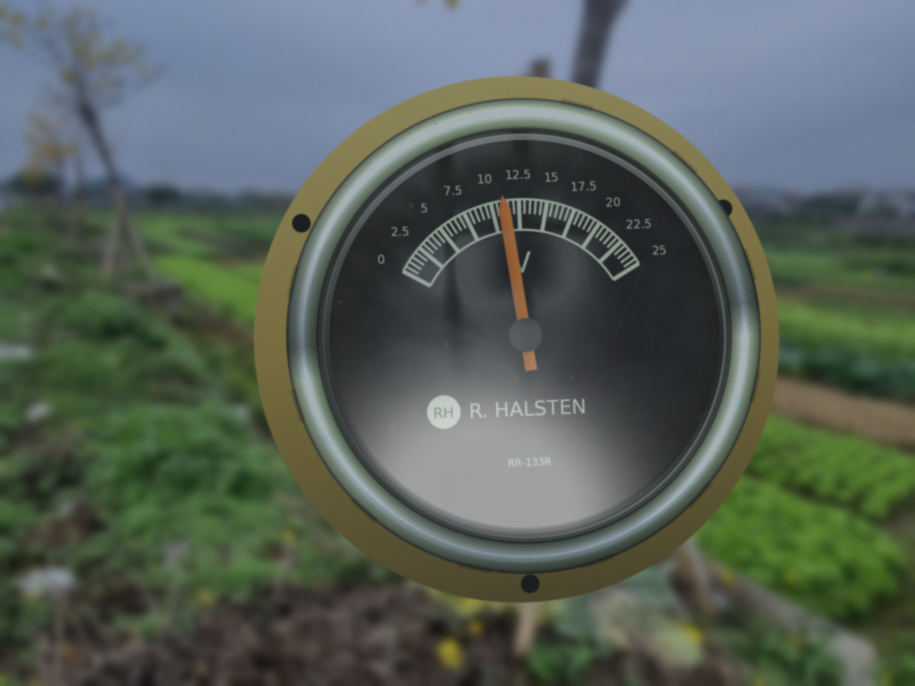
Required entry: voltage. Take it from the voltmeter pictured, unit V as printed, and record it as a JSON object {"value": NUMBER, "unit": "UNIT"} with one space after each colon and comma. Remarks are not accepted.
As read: {"value": 11, "unit": "V"}
